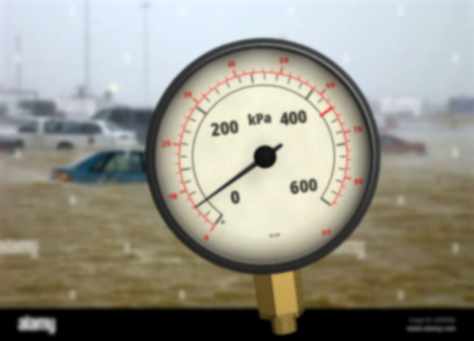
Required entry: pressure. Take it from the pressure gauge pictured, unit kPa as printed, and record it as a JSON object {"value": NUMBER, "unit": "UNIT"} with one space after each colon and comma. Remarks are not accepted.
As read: {"value": 40, "unit": "kPa"}
